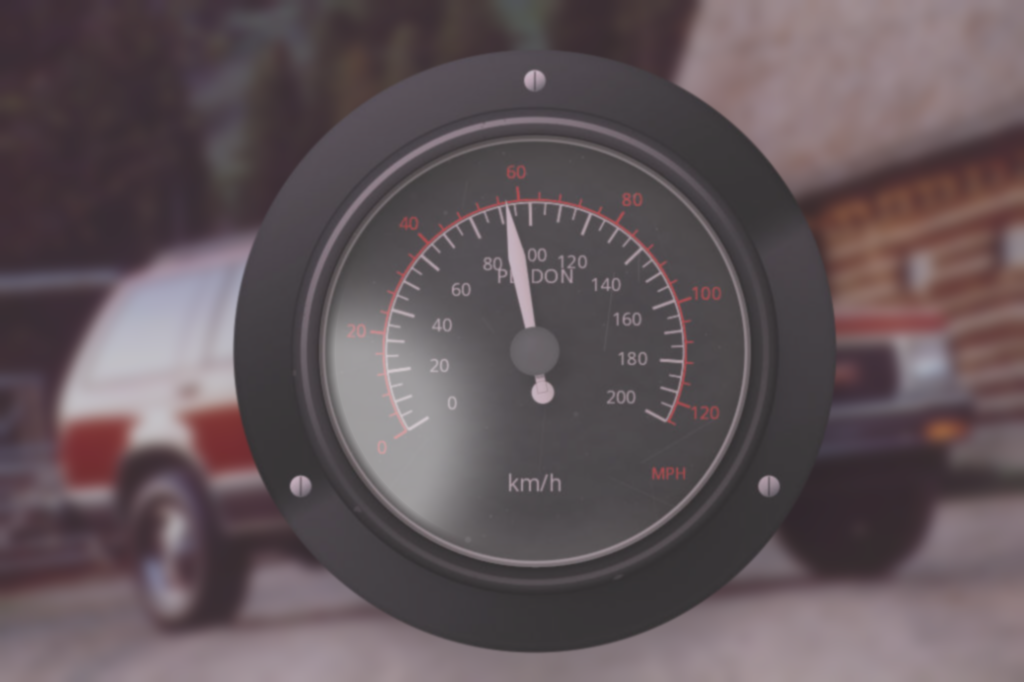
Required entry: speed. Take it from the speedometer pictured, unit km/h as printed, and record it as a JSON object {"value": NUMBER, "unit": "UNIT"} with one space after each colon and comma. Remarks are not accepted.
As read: {"value": 92.5, "unit": "km/h"}
